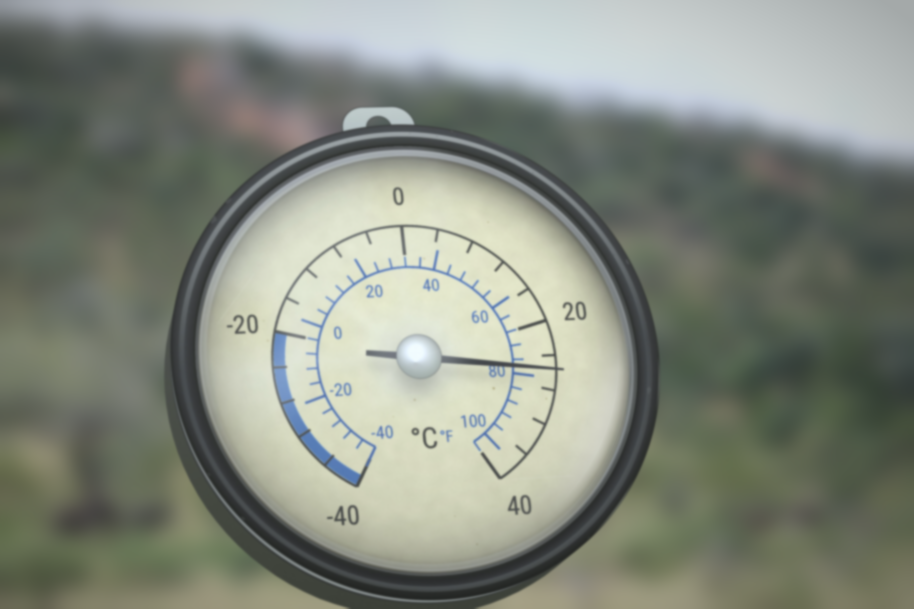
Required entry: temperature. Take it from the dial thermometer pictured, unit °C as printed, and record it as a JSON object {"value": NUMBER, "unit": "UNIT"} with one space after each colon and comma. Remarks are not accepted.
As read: {"value": 26, "unit": "°C"}
